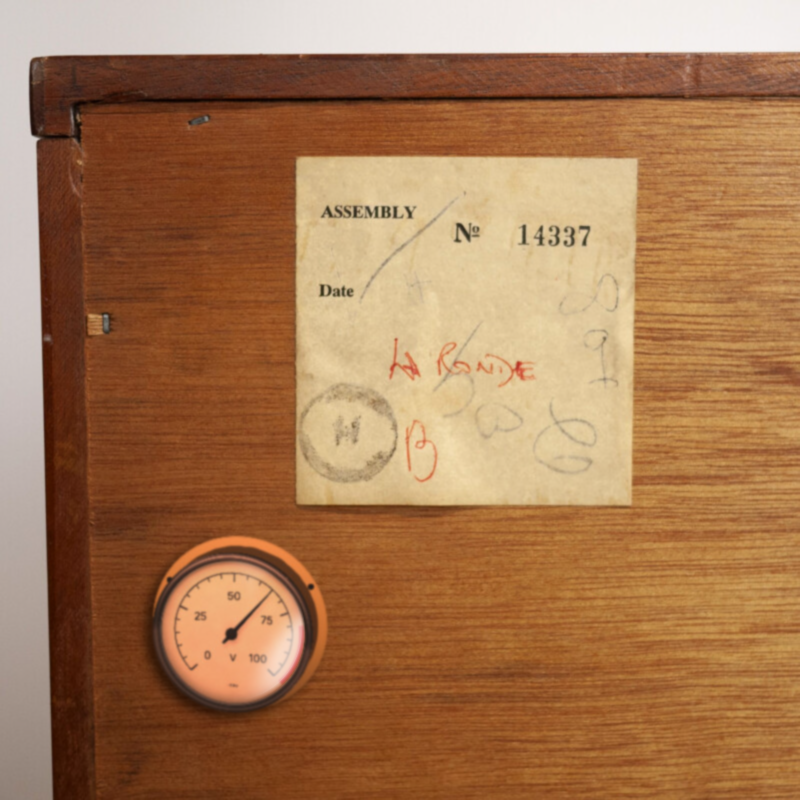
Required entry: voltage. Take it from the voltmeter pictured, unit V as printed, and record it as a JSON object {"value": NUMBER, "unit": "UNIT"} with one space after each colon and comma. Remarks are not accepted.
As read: {"value": 65, "unit": "V"}
